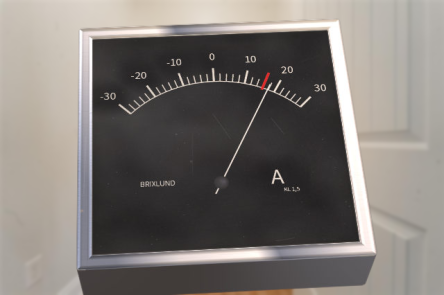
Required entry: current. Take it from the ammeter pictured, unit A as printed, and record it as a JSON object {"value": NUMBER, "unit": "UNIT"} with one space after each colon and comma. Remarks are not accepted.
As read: {"value": 18, "unit": "A"}
